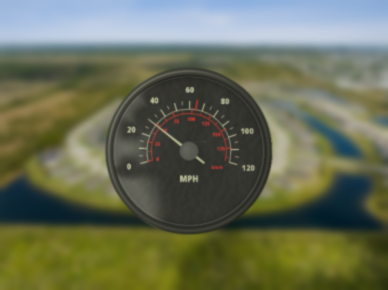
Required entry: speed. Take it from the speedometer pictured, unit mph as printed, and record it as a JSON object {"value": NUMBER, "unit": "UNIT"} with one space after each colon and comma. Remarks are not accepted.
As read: {"value": 30, "unit": "mph"}
